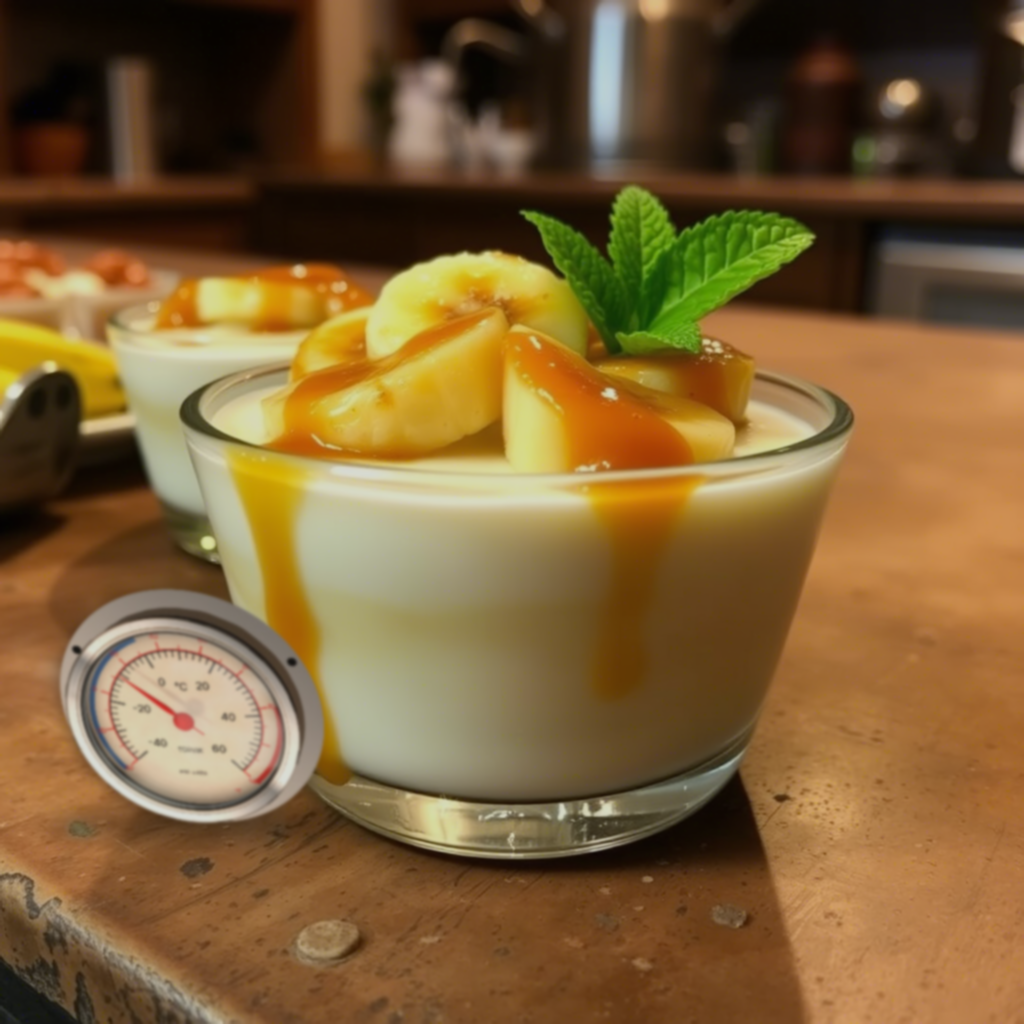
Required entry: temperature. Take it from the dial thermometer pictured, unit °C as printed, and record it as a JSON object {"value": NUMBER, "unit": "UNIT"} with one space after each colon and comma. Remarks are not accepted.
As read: {"value": -10, "unit": "°C"}
